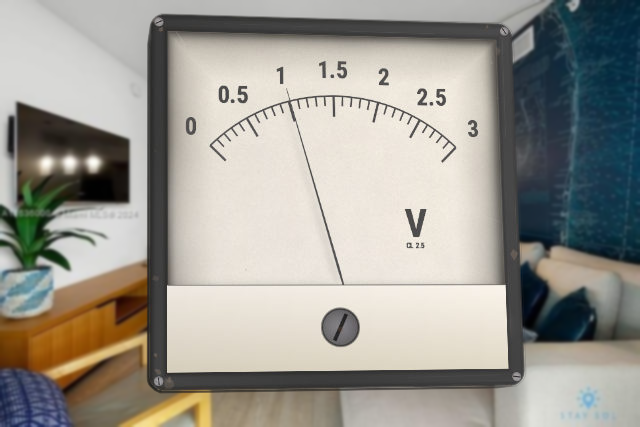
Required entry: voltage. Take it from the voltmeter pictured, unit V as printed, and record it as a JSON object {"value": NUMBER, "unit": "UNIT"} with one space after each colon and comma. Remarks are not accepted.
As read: {"value": 1, "unit": "V"}
